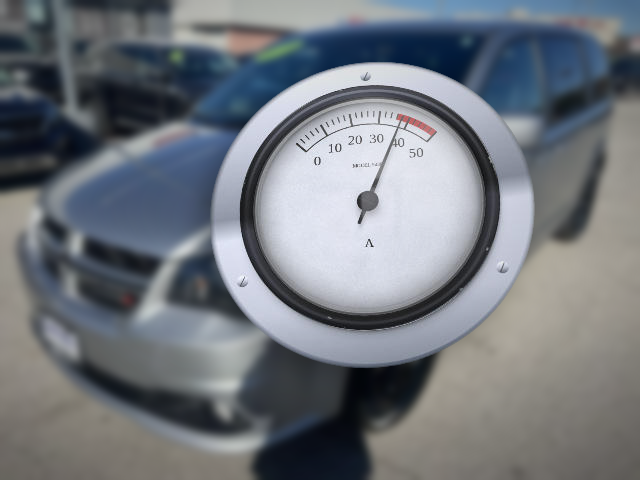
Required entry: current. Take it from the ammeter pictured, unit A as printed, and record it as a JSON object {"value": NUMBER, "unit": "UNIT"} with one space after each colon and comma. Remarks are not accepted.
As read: {"value": 38, "unit": "A"}
